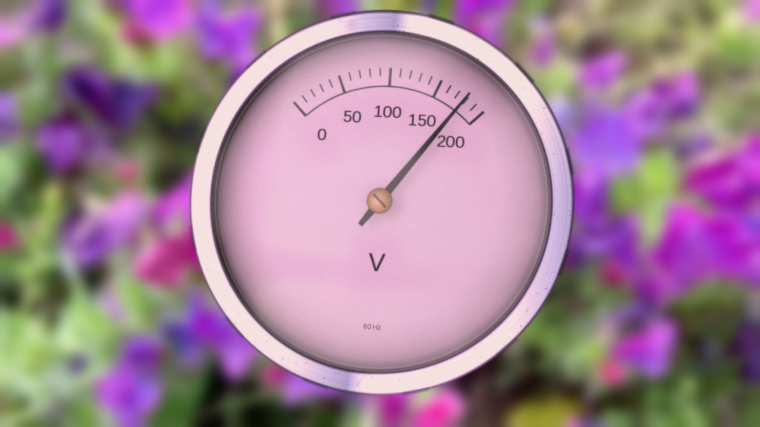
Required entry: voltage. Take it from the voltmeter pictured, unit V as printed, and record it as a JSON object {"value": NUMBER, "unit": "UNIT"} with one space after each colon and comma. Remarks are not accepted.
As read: {"value": 180, "unit": "V"}
